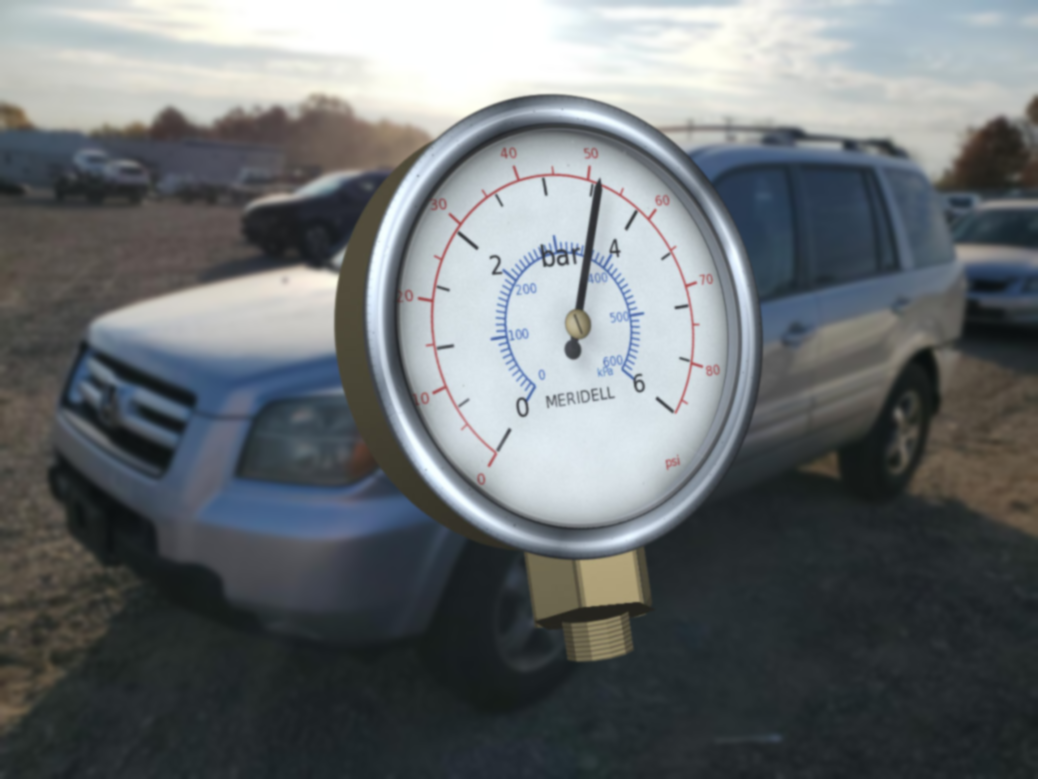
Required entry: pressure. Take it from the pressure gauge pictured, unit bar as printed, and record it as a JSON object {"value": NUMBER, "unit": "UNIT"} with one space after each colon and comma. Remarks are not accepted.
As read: {"value": 3.5, "unit": "bar"}
